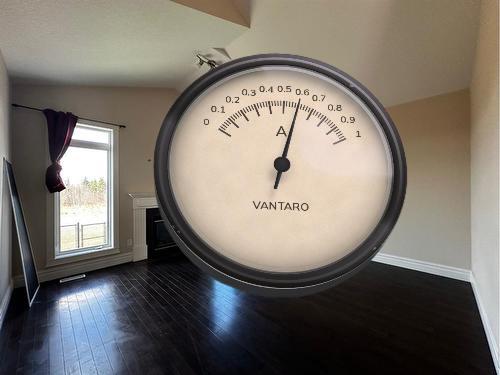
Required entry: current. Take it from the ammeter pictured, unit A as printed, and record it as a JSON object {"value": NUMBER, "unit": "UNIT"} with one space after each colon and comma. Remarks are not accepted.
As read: {"value": 0.6, "unit": "A"}
